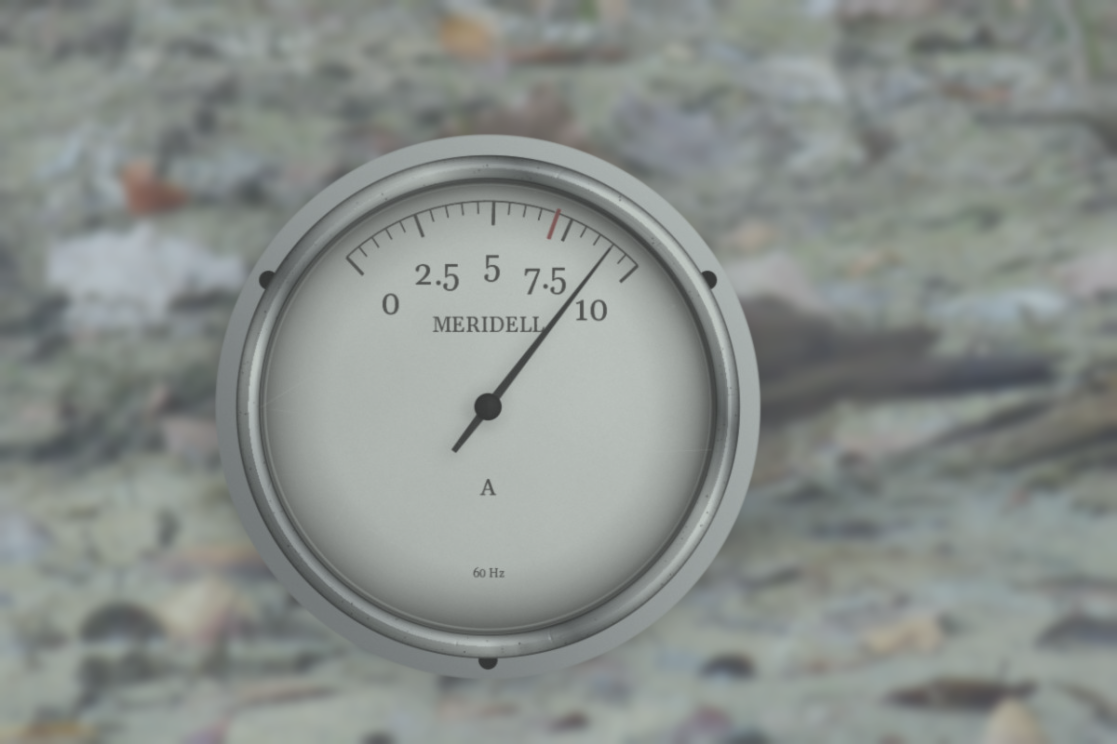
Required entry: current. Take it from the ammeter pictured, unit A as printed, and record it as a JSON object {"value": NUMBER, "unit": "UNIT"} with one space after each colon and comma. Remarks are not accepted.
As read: {"value": 9, "unit": "A"}
